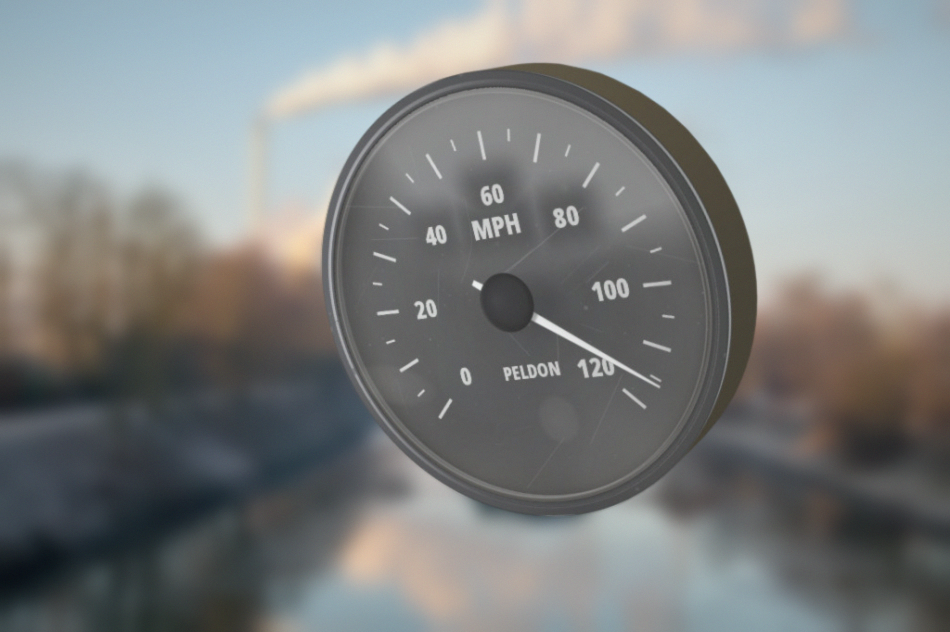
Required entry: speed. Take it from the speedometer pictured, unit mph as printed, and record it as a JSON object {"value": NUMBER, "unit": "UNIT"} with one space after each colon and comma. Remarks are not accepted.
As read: {"value": 115, "unit": "mph"}
